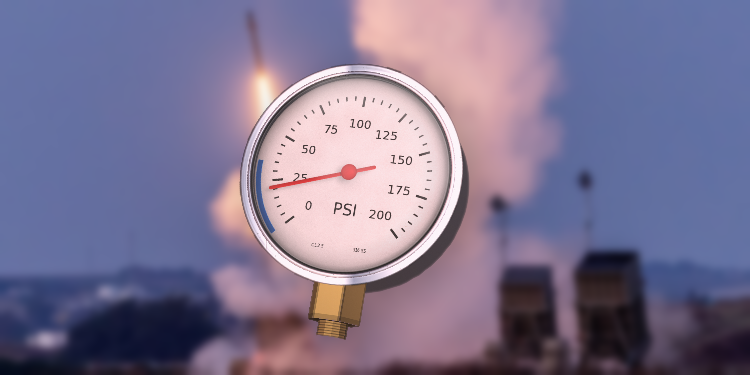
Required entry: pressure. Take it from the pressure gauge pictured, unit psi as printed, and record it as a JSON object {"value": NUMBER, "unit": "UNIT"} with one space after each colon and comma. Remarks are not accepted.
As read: {"value": 20, "unit": "psi"}
